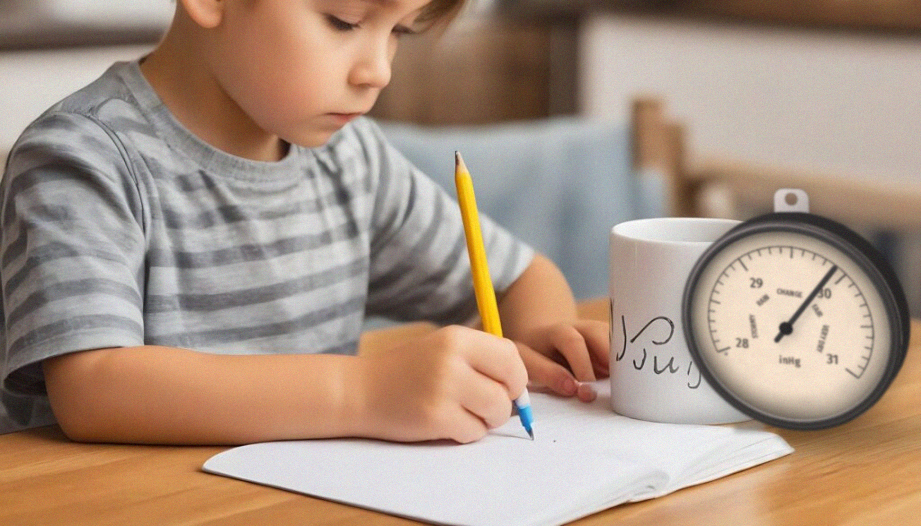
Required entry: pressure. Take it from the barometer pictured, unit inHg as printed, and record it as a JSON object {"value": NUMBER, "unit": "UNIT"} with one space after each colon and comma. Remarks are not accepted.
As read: {"value": 29.9, "unit": "inHg"}
